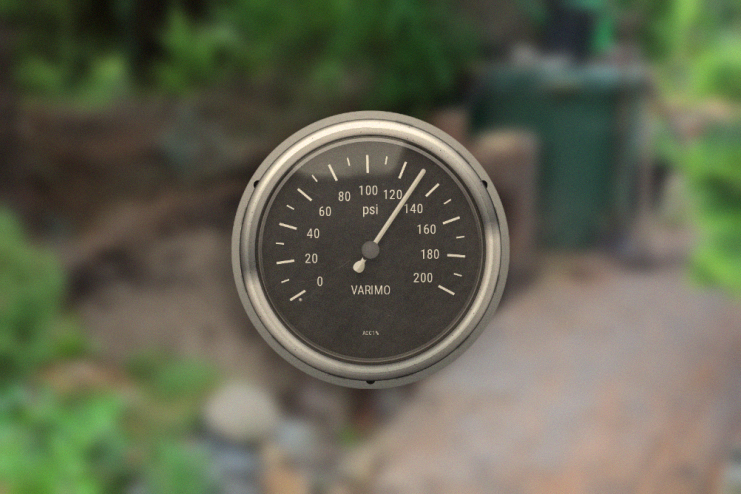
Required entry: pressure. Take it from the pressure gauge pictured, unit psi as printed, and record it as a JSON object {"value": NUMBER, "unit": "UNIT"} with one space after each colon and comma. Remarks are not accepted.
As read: {"value": 130, "unit": "psi"}
